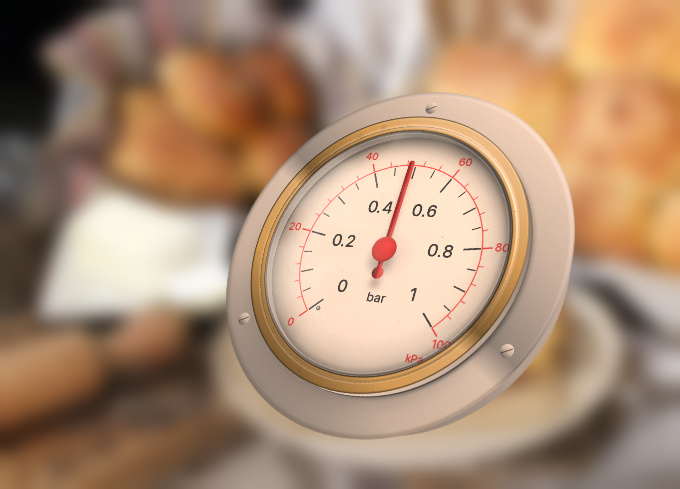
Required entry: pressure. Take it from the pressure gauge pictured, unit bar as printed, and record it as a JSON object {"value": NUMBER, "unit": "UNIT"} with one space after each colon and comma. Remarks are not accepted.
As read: {"value": 0.5, "unit": "bar"}
